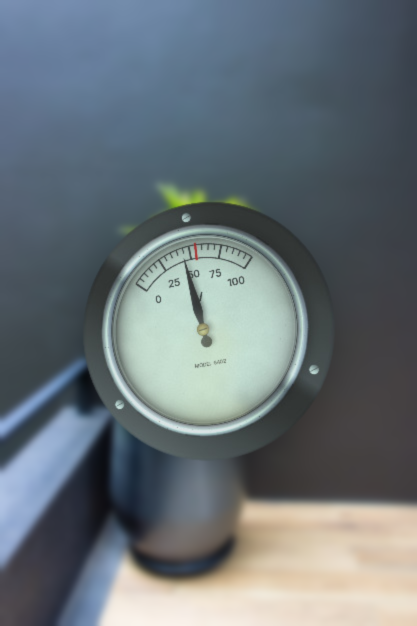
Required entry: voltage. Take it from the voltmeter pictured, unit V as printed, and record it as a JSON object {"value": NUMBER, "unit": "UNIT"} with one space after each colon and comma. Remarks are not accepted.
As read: {"value": 45, "unit": "V"}
